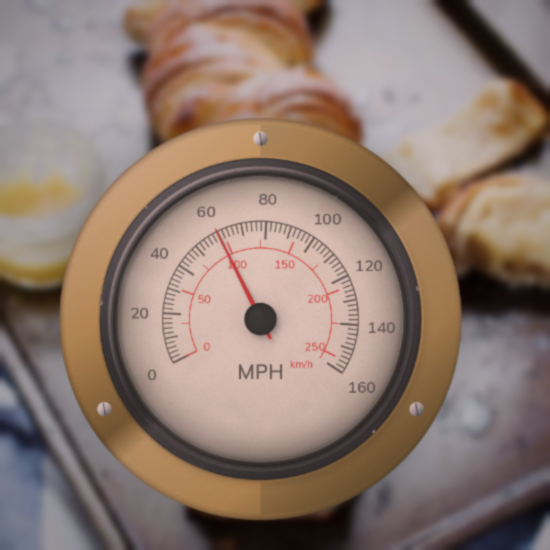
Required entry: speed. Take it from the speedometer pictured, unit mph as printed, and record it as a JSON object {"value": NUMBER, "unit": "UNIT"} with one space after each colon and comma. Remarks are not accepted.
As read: {"value": 60, "unit": "mph"}
